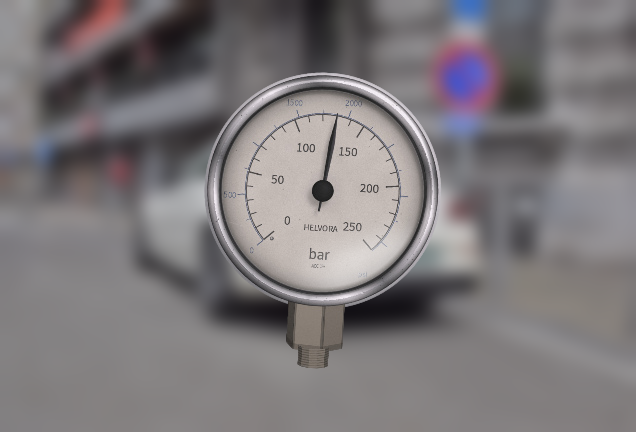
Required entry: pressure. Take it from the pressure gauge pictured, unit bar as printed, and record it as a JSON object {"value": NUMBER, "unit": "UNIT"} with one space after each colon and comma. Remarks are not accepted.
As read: {"value": 130, "unit": "bar"}
